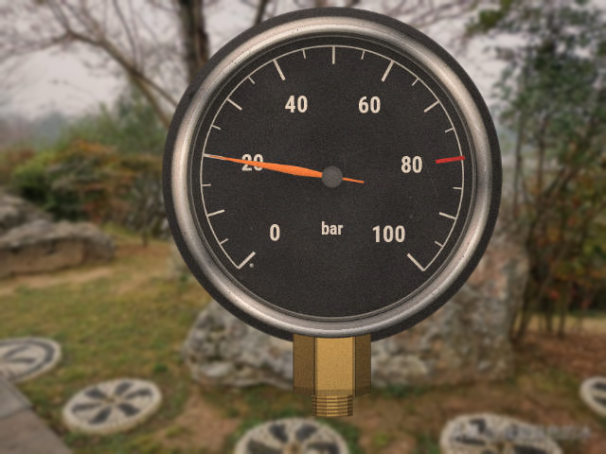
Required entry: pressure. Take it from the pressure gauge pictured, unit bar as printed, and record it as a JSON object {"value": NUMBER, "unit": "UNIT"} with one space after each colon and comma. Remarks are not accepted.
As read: {"value": 20, "unit": "bar"}
